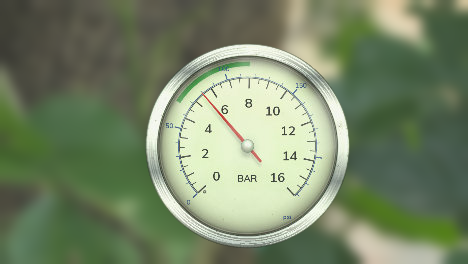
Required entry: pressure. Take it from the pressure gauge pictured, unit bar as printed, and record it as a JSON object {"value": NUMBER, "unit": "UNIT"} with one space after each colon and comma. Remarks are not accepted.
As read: {"value": 5.5, "unit": "bar"}
